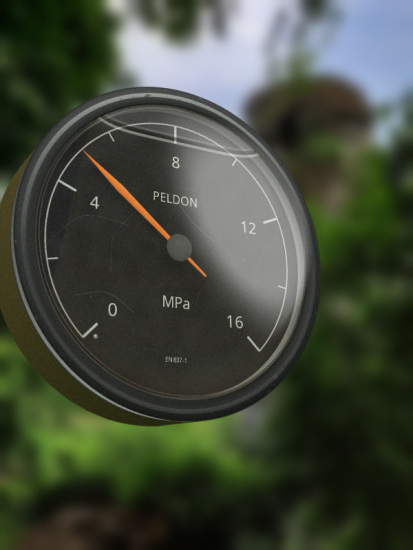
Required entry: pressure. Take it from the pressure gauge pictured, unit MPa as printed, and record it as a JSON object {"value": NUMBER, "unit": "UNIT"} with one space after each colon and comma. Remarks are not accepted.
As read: {"value": 5, "unit": "MPa"}
